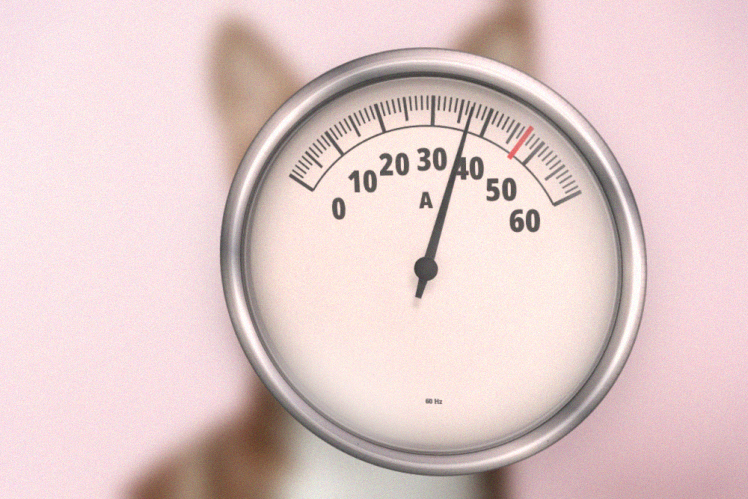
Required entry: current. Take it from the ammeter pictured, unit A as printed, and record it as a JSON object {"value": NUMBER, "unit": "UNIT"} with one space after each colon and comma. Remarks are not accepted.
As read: {"value": 37, "unit": "A"}
